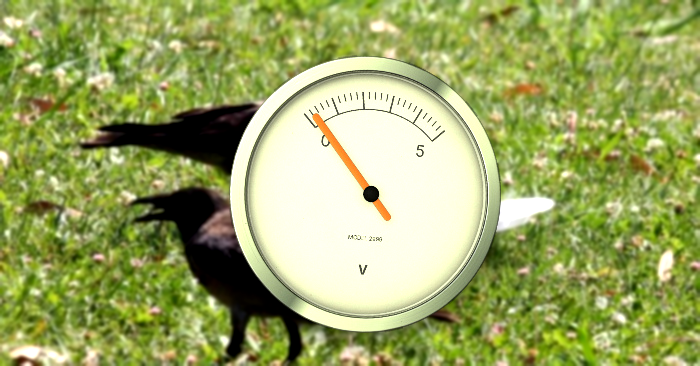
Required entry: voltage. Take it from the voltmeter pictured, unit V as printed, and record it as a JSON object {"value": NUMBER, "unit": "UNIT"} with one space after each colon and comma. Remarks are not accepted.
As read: {"value": 0.2, "unit": "V"}
